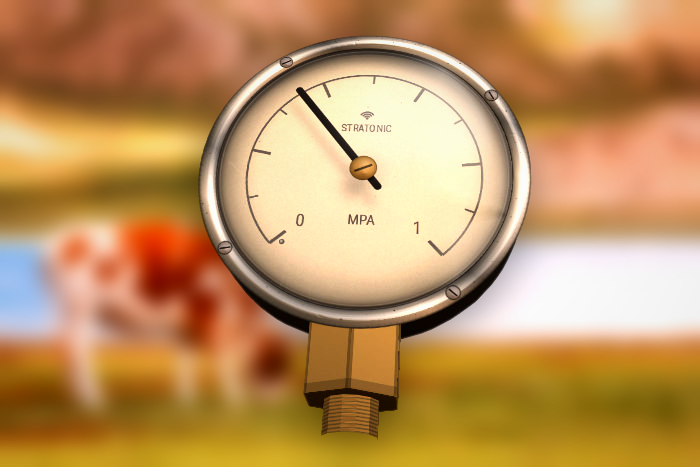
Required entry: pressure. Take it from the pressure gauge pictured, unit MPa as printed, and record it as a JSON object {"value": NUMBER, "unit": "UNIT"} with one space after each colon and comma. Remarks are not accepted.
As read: {"value": 0.35, "unit": "MPa"}
